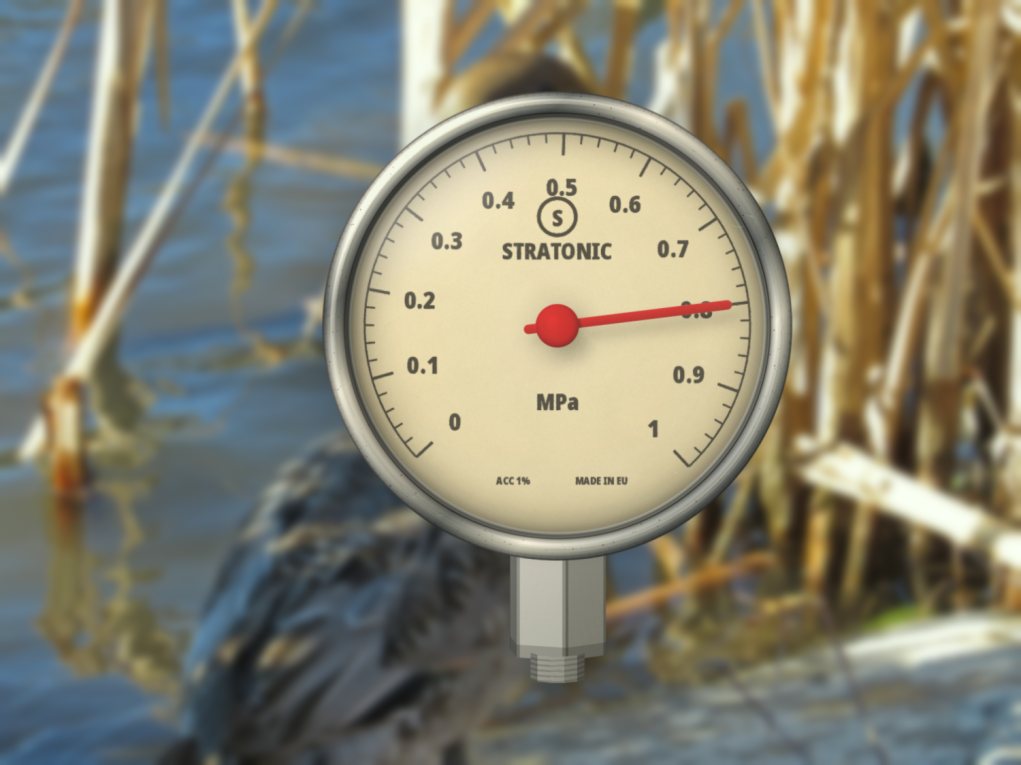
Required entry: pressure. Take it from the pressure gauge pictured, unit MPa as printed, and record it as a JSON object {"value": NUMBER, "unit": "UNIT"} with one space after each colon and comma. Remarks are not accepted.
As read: {"value": 0.8, "unit": "MPa"}
